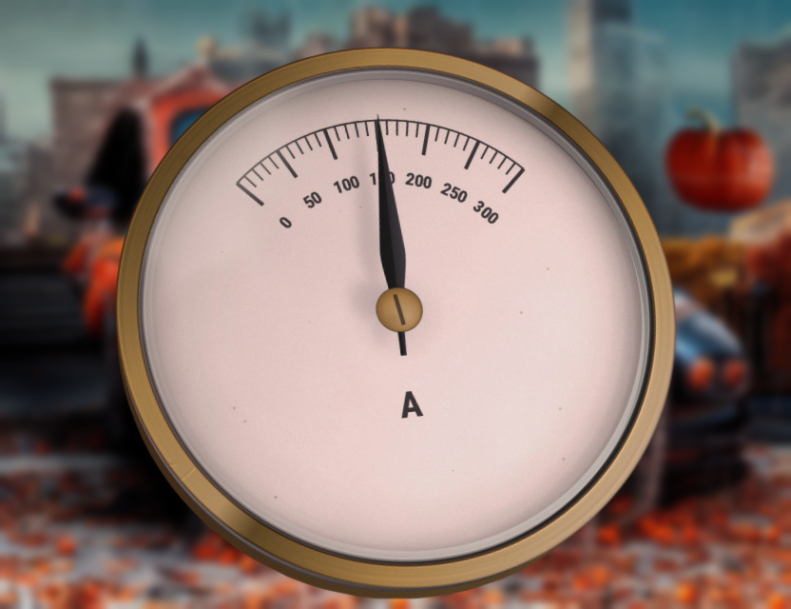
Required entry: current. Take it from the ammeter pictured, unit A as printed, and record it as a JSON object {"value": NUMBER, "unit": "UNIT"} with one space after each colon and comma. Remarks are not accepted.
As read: {"value": 150, "unit": "A"}
